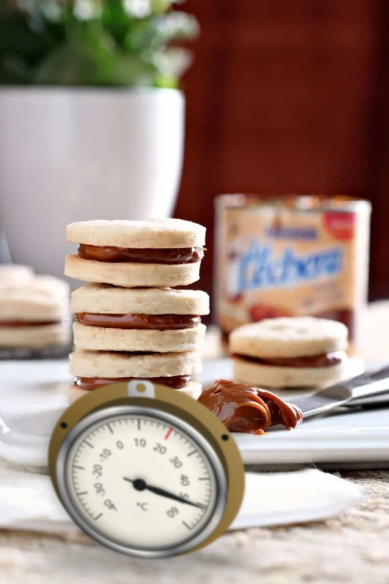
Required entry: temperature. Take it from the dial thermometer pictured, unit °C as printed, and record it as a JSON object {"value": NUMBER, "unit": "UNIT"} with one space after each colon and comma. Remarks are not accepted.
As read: {"value": 50, "unit": "°C"}
